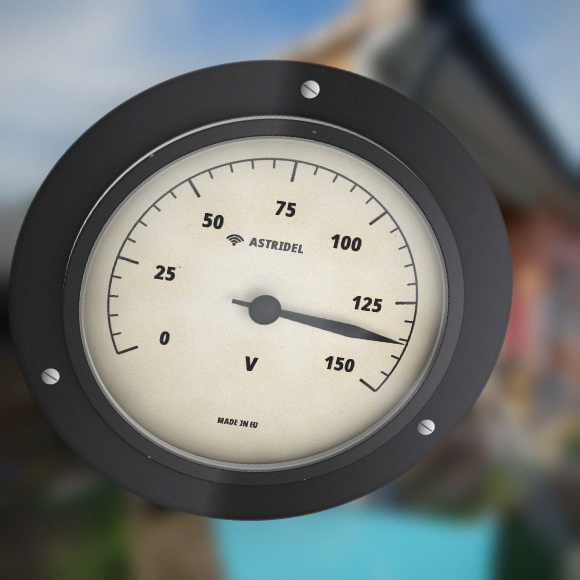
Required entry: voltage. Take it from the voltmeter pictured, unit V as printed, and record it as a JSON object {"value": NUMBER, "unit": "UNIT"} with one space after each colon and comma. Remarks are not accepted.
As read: {"value": 135, "unit": "V"}
